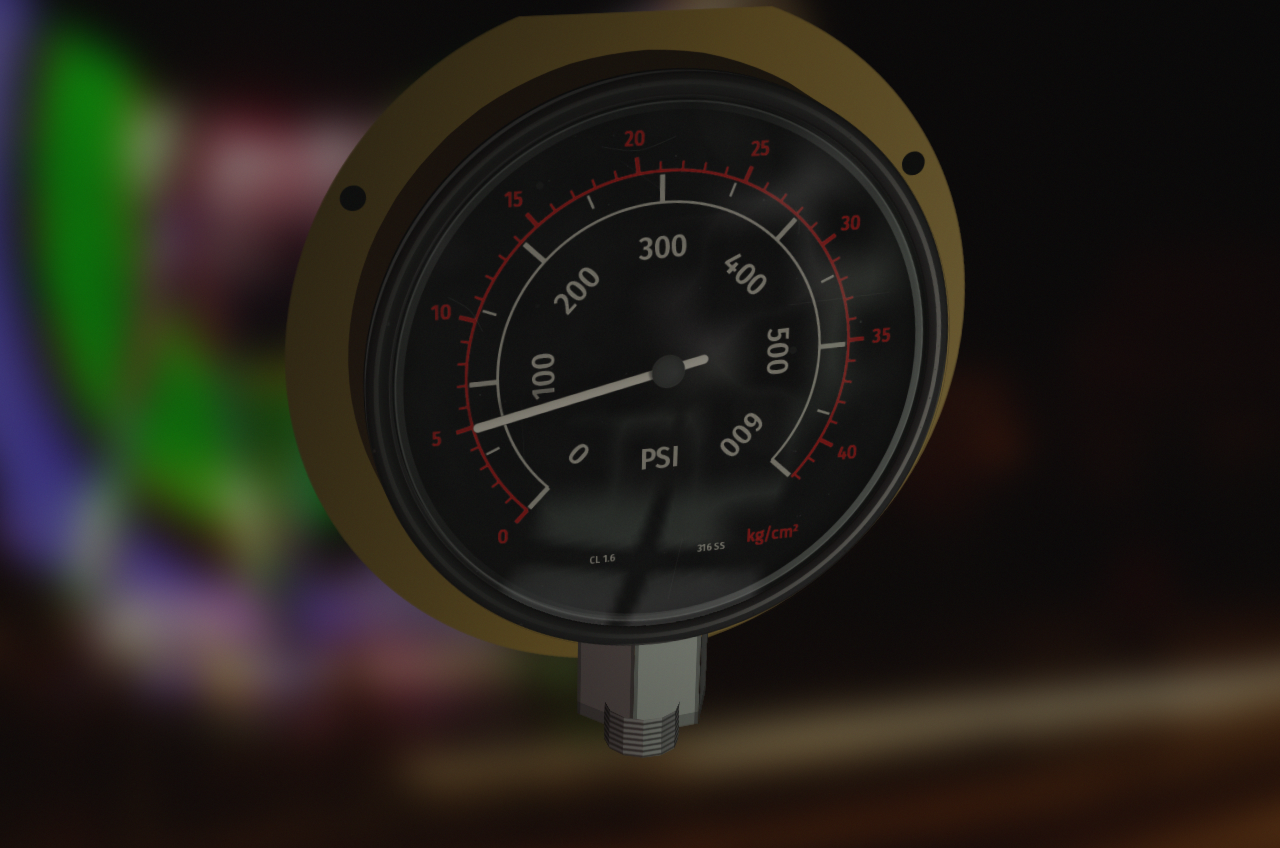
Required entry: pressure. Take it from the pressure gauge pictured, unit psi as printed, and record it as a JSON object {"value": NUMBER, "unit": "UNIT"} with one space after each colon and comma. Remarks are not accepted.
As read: {"value": 75, "unit": "psi"}
